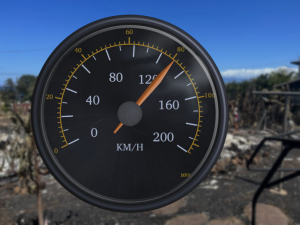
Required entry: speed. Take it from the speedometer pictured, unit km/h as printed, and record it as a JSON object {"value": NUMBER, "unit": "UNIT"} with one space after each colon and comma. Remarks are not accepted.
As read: {"value": 130, "unit": "km/h"}
